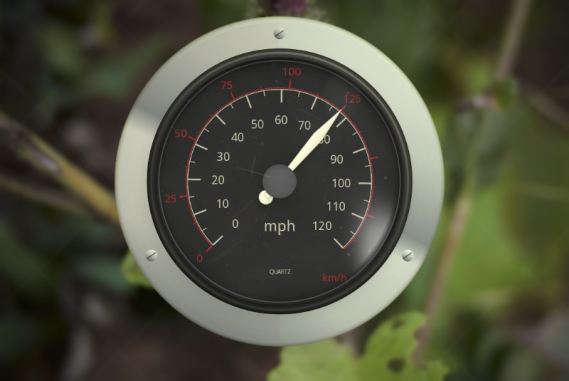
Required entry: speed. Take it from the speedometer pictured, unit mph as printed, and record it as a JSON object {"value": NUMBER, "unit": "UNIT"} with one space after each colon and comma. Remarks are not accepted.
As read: {"value": 77.5, "unit": "mph"}
